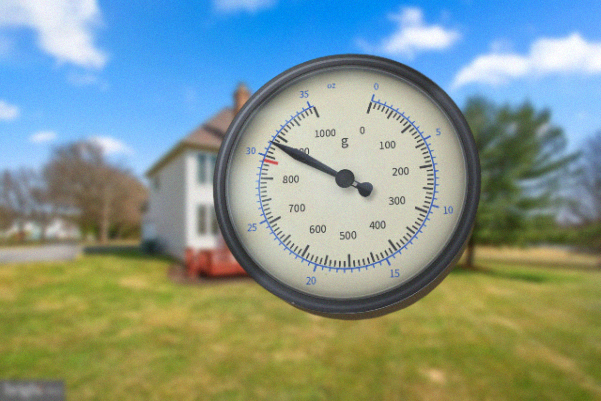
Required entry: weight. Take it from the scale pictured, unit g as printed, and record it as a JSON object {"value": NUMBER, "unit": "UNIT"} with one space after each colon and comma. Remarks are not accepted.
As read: {"value": 880, "unit": "g"}
